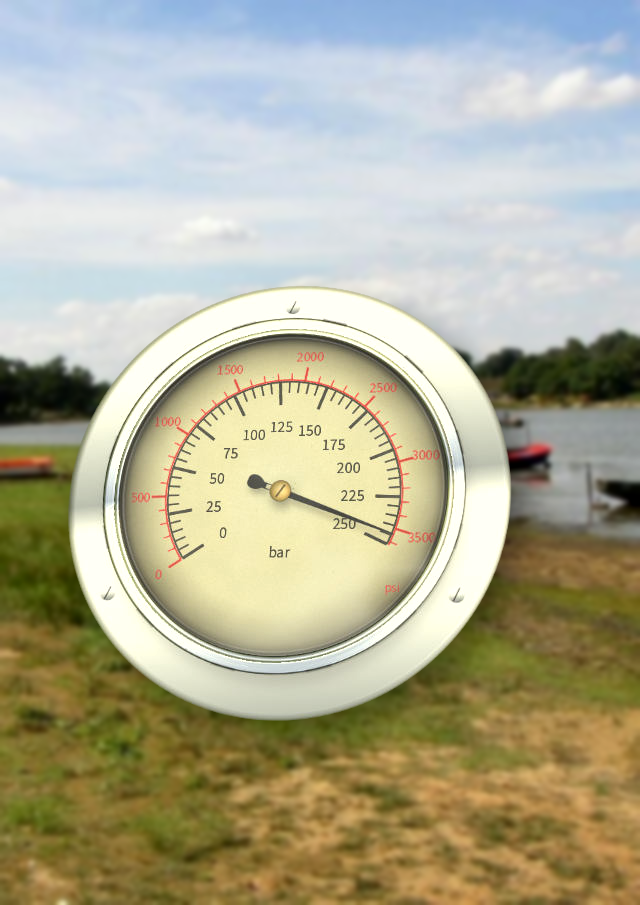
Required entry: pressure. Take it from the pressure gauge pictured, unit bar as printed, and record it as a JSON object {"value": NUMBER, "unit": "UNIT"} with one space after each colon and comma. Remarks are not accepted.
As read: {"value": 245, "unit": "bar"}
